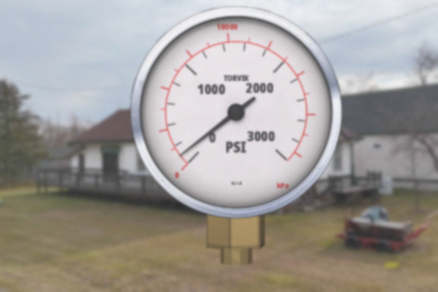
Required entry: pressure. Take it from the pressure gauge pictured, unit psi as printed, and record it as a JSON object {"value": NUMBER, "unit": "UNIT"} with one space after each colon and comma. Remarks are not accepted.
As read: {"value": 100, "unit": "psi"}
